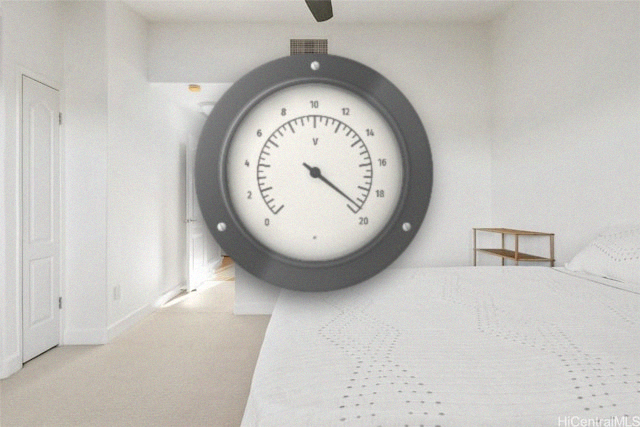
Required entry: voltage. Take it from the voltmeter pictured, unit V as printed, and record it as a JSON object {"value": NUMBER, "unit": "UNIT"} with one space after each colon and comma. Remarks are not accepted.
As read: {"value": 19.5, "unit": "V"}
